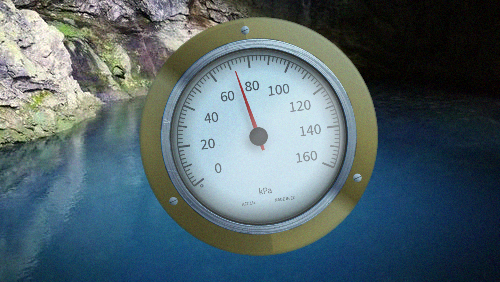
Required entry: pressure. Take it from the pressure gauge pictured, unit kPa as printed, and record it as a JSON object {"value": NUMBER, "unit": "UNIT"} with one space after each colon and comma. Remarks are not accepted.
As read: {"value": 72, "unit": "kPa"}
